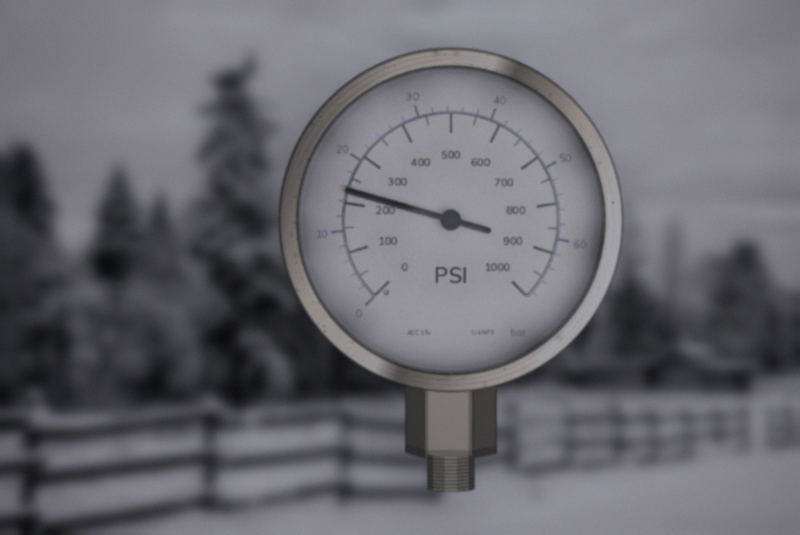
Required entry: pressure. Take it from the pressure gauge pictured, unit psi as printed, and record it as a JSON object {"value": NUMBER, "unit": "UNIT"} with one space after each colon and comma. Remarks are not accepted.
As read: {"value": 225, "unit": "psi"}
